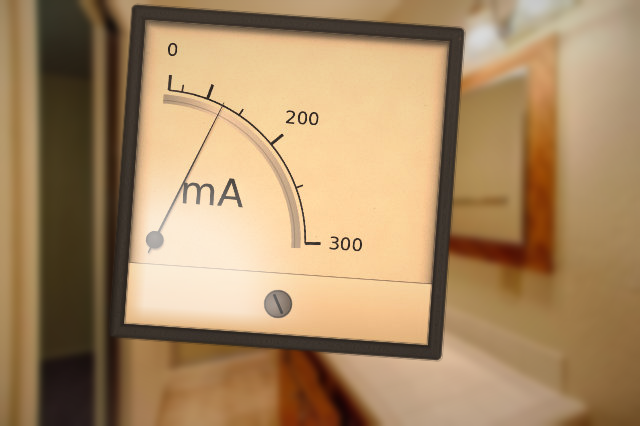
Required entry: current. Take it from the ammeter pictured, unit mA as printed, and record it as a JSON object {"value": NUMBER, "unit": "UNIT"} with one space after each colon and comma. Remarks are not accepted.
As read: {"value": 125, "unit": "mA"}
